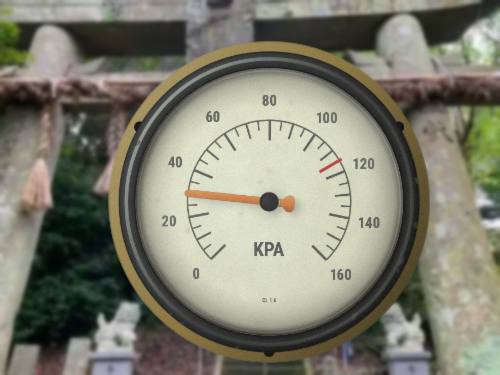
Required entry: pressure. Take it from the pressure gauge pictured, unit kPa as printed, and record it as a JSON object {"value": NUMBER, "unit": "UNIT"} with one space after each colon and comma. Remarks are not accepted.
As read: {"value": 30, "unit": "kPa"}
